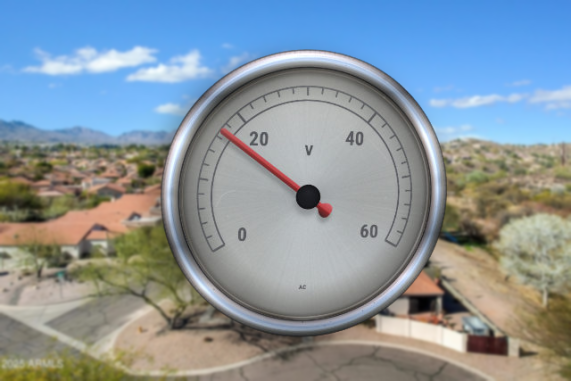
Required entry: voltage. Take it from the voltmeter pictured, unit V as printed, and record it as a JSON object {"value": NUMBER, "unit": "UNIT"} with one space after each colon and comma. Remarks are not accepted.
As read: {"value": 17, "unit": "V"}
